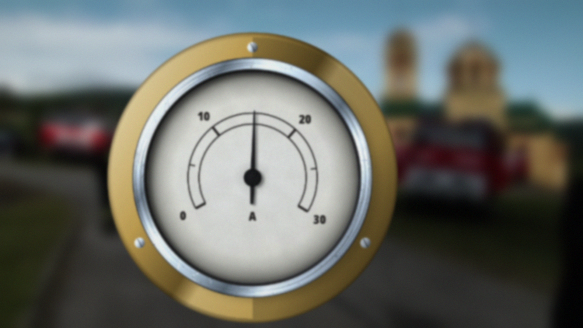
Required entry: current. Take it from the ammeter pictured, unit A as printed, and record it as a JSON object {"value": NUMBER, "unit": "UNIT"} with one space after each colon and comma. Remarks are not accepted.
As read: {"value": 15, "unit": "A"}
